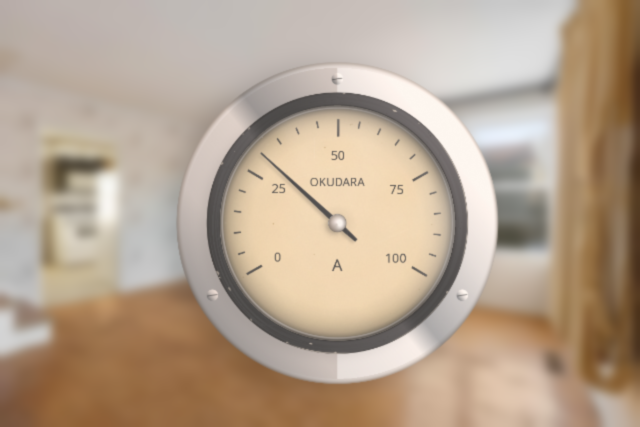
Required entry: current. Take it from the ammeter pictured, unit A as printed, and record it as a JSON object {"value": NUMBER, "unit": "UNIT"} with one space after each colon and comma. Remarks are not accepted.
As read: {"value": 30, "unit": "A"}
